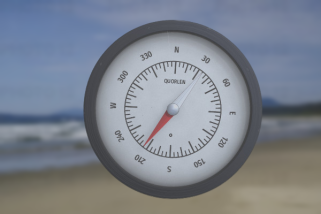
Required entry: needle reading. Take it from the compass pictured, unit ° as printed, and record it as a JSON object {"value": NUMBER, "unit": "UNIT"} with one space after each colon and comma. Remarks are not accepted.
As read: {"value": 215, "unit": "°"}
